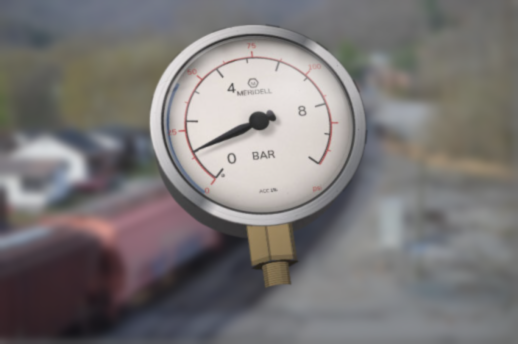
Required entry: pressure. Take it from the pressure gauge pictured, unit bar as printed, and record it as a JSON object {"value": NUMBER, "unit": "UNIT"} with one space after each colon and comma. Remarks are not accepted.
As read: {"value": 1, "unit": "bar"}
